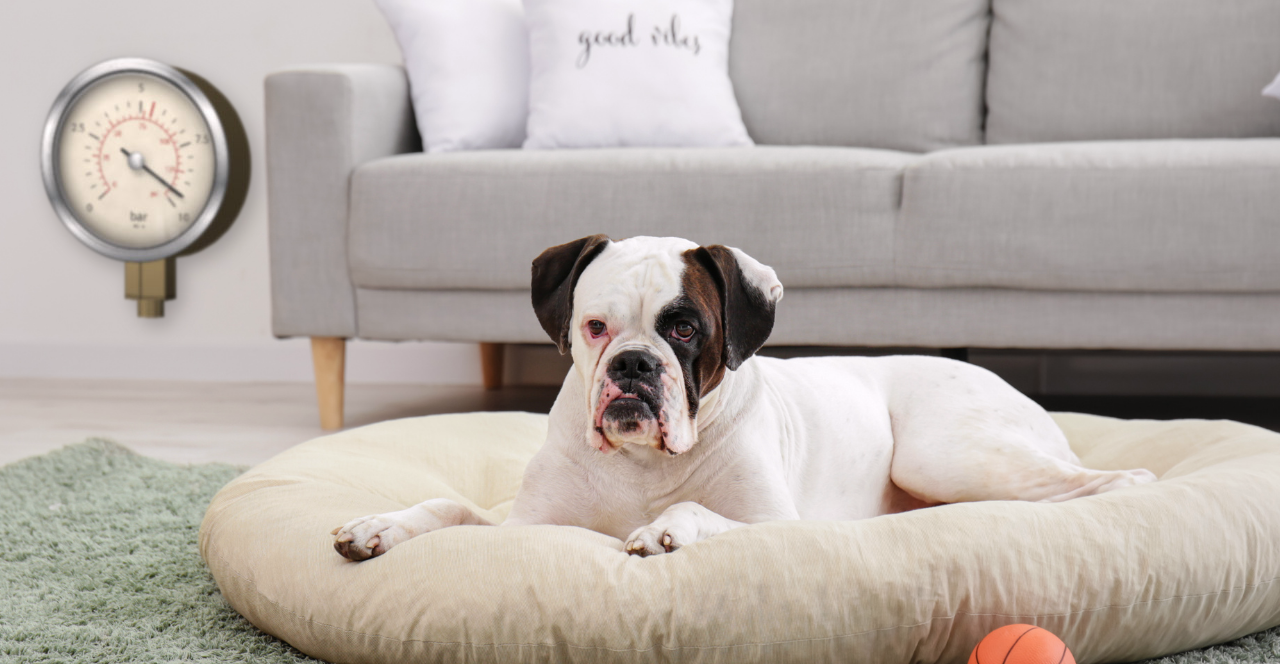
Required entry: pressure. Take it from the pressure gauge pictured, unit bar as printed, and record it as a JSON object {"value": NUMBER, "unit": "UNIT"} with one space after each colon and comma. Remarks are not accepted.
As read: {"value": 9.5, "unit": "bar"}
